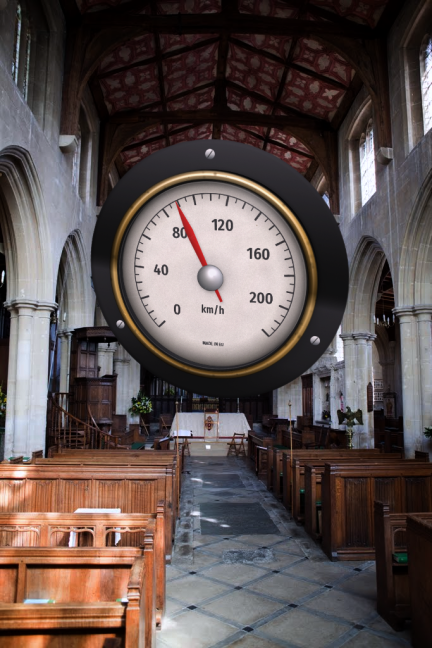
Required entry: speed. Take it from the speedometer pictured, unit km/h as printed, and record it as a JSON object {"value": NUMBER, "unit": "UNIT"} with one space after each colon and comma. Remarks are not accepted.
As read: {"value": 90, "unit": "km/h"}
